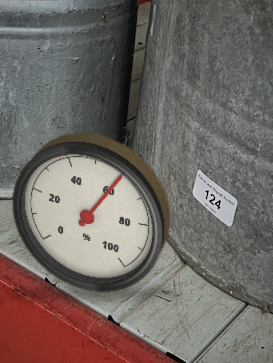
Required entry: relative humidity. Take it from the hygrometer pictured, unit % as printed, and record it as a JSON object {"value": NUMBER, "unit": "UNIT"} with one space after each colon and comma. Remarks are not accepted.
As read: {"value": 60, "unit": "%"}
